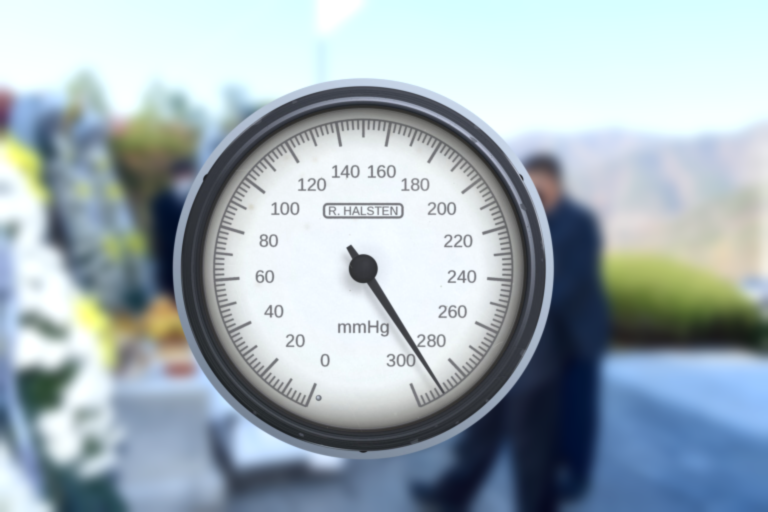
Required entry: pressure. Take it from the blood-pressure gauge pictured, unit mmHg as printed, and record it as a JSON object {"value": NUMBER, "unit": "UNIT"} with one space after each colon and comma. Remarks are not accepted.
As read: {"value": 290, "unit": "mmHg"}
